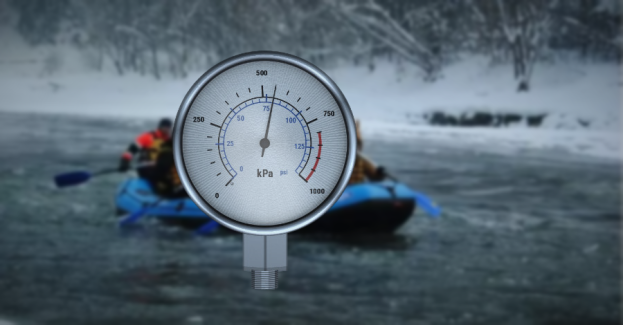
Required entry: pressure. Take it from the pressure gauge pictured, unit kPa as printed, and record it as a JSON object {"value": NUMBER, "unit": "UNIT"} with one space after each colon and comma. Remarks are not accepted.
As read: {"value": 550, "unit": "kPa"}
